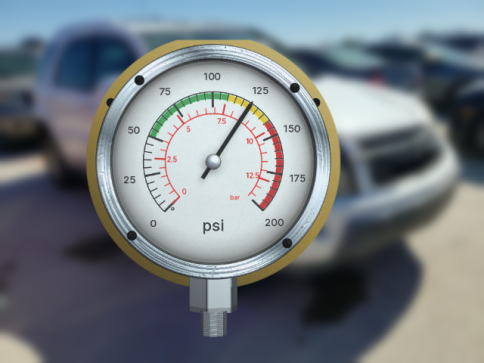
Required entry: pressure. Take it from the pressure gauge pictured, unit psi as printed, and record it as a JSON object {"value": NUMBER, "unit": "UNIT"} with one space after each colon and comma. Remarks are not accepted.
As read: {"value": 125, "unit": "psi"}
